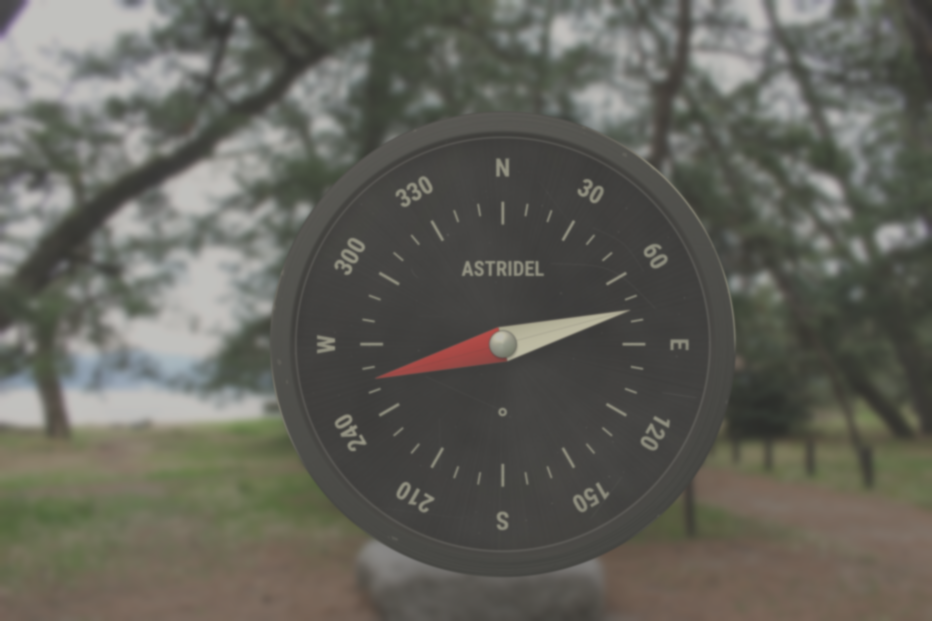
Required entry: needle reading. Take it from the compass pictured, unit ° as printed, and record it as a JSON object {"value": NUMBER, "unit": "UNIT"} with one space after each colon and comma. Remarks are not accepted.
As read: {"value": 255, "unit": "°"}
